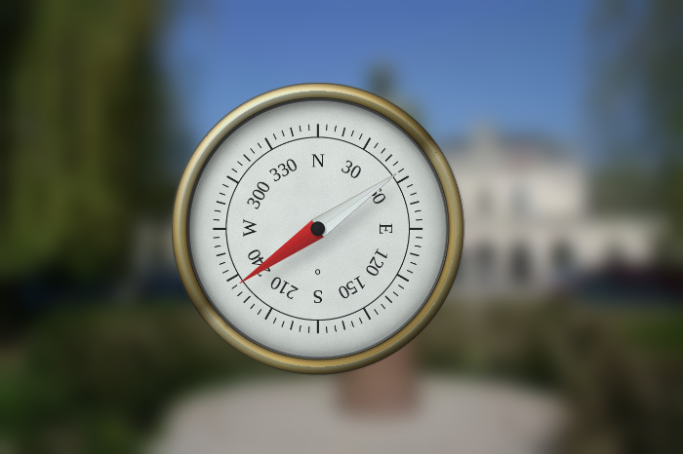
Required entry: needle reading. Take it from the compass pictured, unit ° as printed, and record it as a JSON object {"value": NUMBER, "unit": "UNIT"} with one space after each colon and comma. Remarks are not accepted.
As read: {"value": 235, "unit": "°"}
